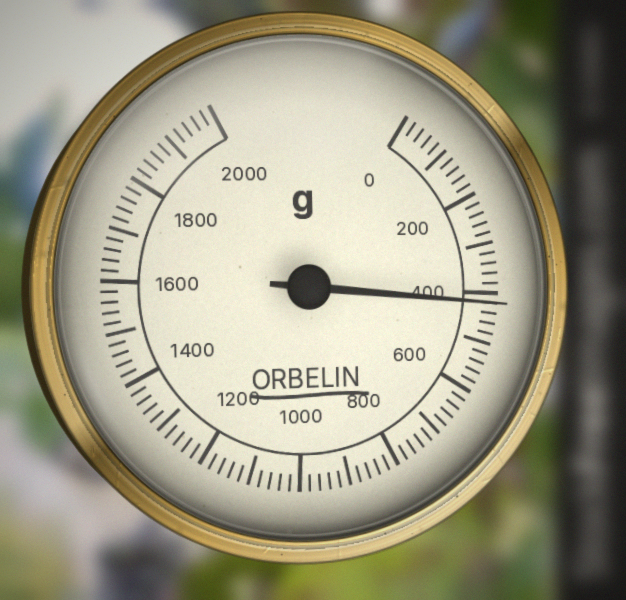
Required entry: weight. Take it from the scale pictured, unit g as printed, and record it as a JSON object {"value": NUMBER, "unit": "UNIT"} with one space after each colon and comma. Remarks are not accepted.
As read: {"value": 420, "unit": "g"}
